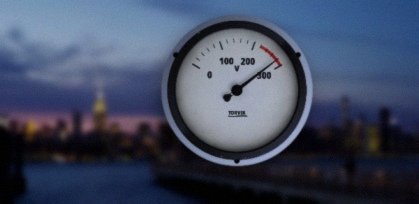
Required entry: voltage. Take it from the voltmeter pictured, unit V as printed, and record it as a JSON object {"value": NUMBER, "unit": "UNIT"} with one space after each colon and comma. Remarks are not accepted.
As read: {"value": 280, "unit": "V"}
